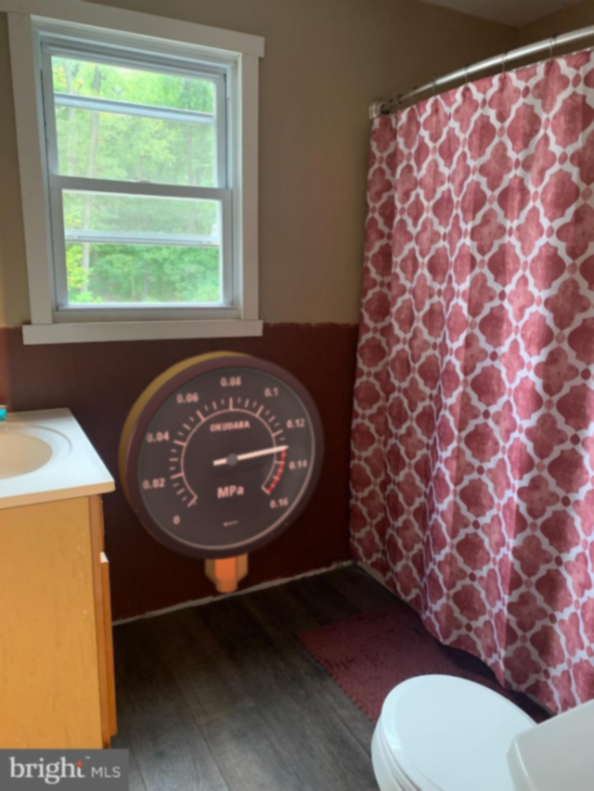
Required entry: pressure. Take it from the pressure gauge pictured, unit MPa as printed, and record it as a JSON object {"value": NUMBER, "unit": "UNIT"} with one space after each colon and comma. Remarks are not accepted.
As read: {"value": 0.13, "unit": "MPa"}
